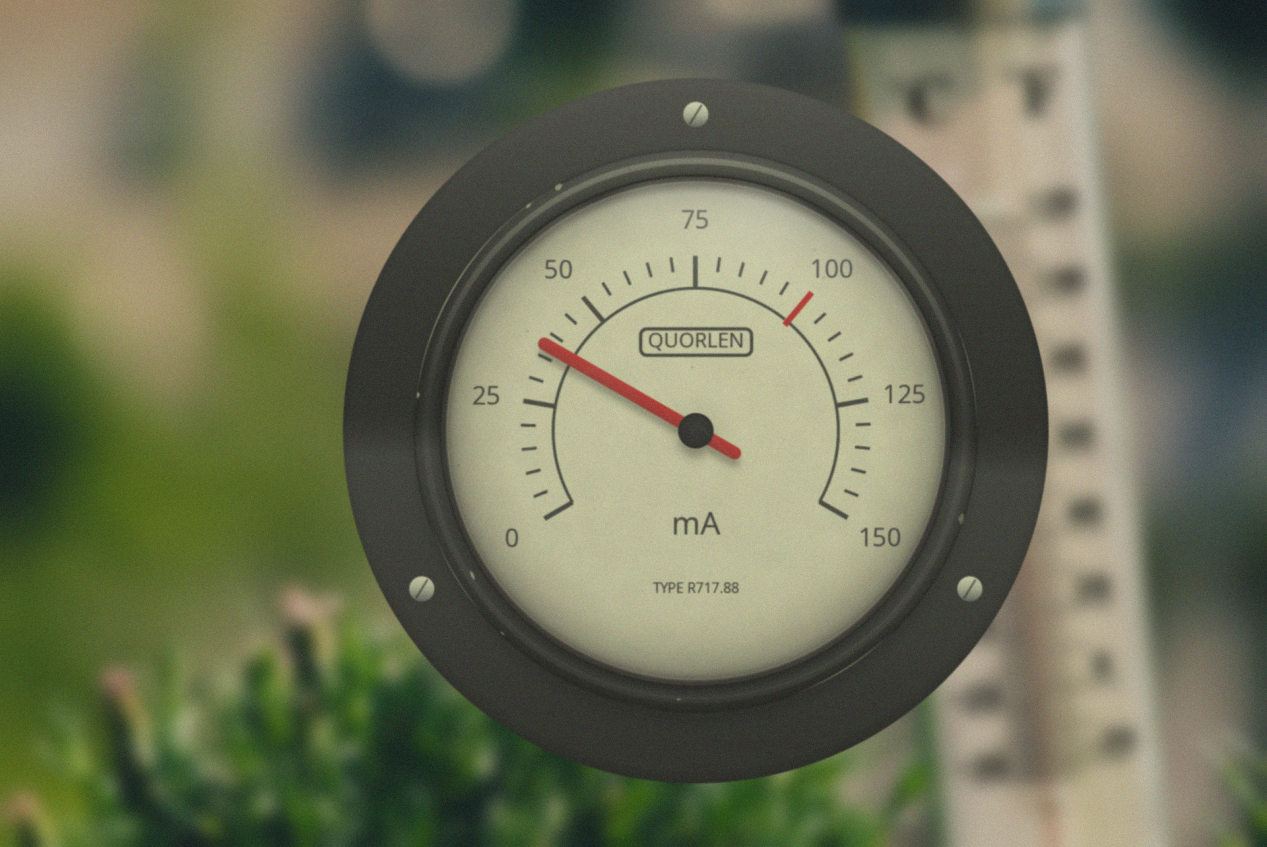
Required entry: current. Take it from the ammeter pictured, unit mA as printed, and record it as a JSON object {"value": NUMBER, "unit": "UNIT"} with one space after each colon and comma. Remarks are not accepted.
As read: {"value": 37.5, "unit": "mA"}
